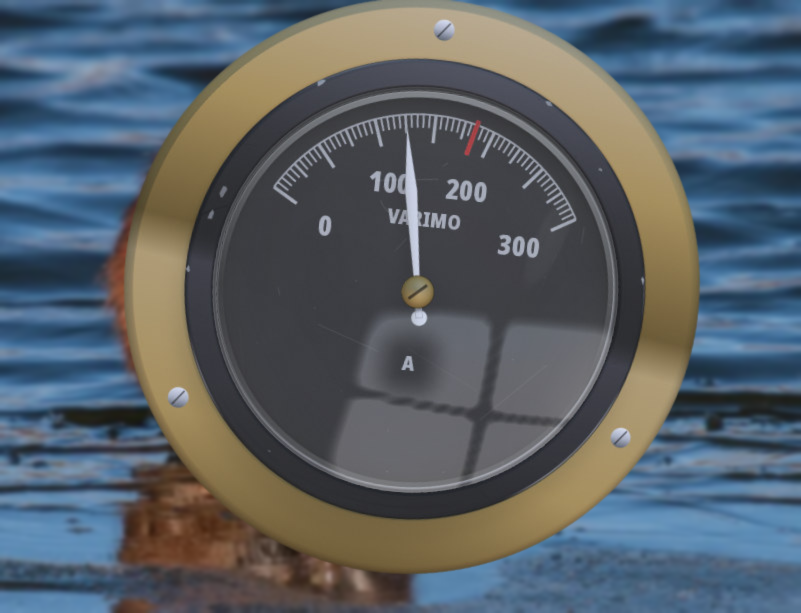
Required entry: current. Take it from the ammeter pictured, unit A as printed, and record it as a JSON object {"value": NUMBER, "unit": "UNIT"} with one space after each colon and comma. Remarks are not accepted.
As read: {"value": 125, "unit": "A"}
